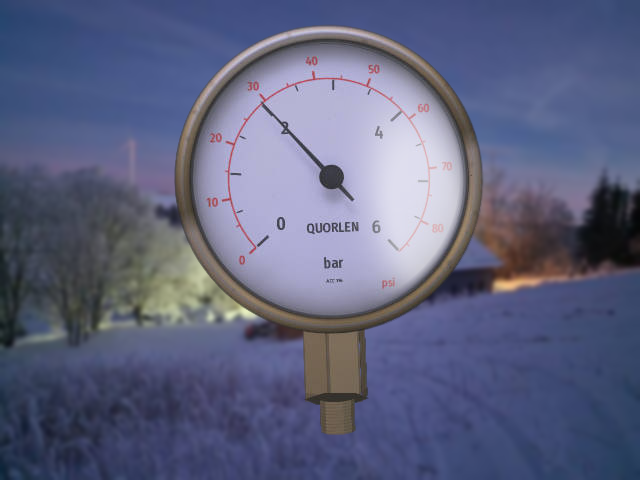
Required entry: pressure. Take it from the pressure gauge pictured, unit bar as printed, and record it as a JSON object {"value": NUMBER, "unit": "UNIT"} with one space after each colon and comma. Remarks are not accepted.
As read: {"value": 2, "unit": "bar"}
